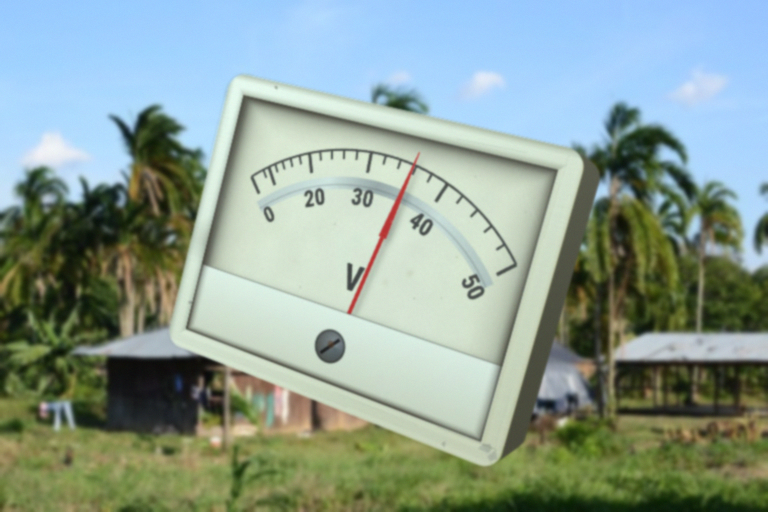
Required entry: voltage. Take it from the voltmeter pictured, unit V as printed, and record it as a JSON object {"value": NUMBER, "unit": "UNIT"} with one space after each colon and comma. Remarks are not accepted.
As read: {"value": 36, "unit": "V"}
